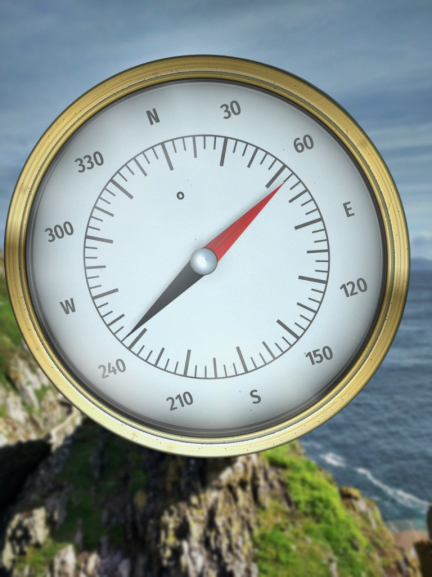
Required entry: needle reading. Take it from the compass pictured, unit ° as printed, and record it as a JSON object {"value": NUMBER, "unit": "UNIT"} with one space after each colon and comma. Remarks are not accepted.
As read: {"value": 65, "unit": "°"}
